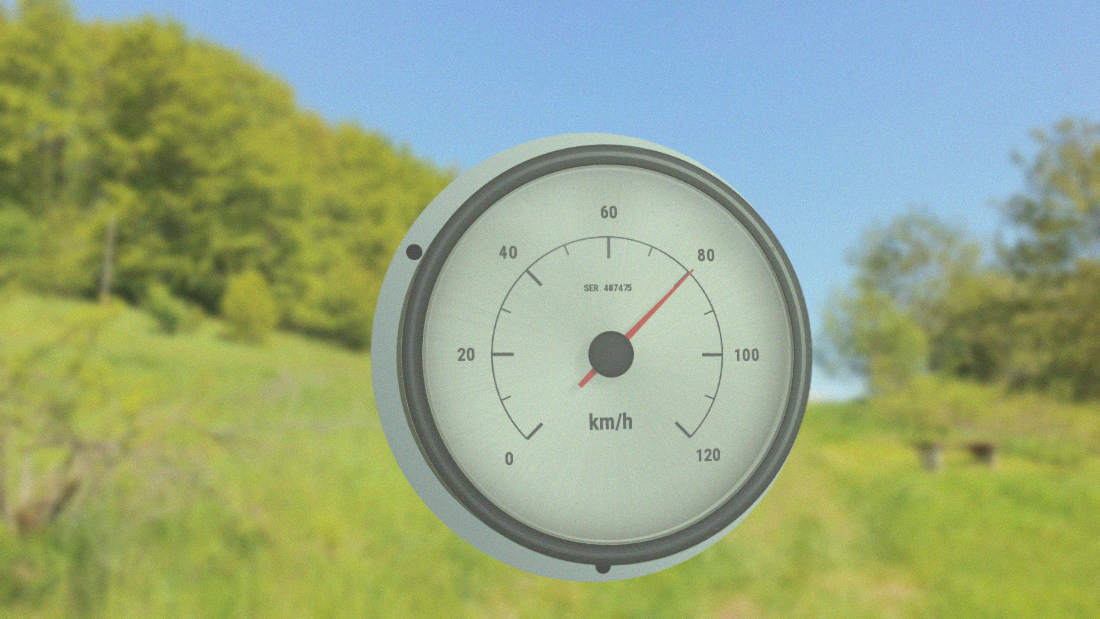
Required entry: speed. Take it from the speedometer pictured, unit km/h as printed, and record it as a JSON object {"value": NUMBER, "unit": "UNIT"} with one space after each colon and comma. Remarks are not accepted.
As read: {"value": 80, "unit": "km/h"}
